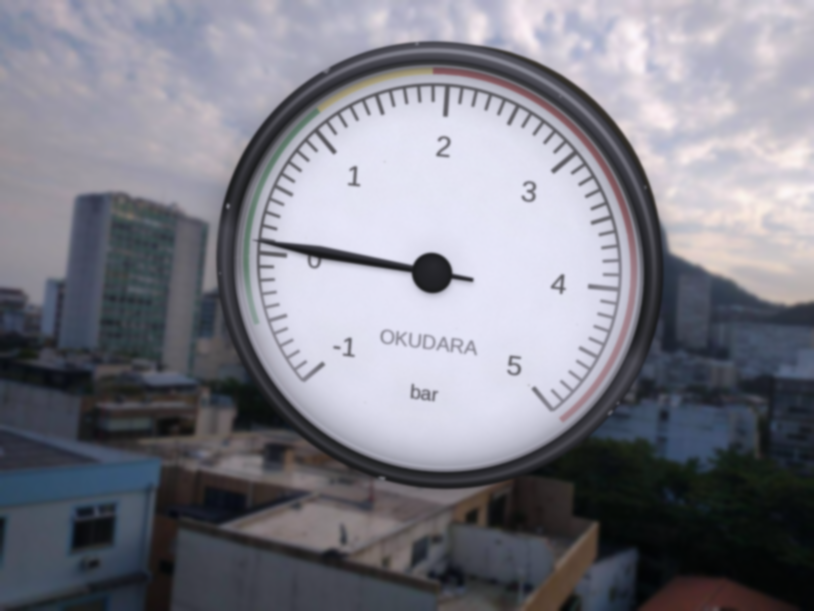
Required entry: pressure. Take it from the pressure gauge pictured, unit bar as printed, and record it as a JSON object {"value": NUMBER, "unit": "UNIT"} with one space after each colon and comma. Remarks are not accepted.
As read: {"value": 0.1, "unit": "bar"}
